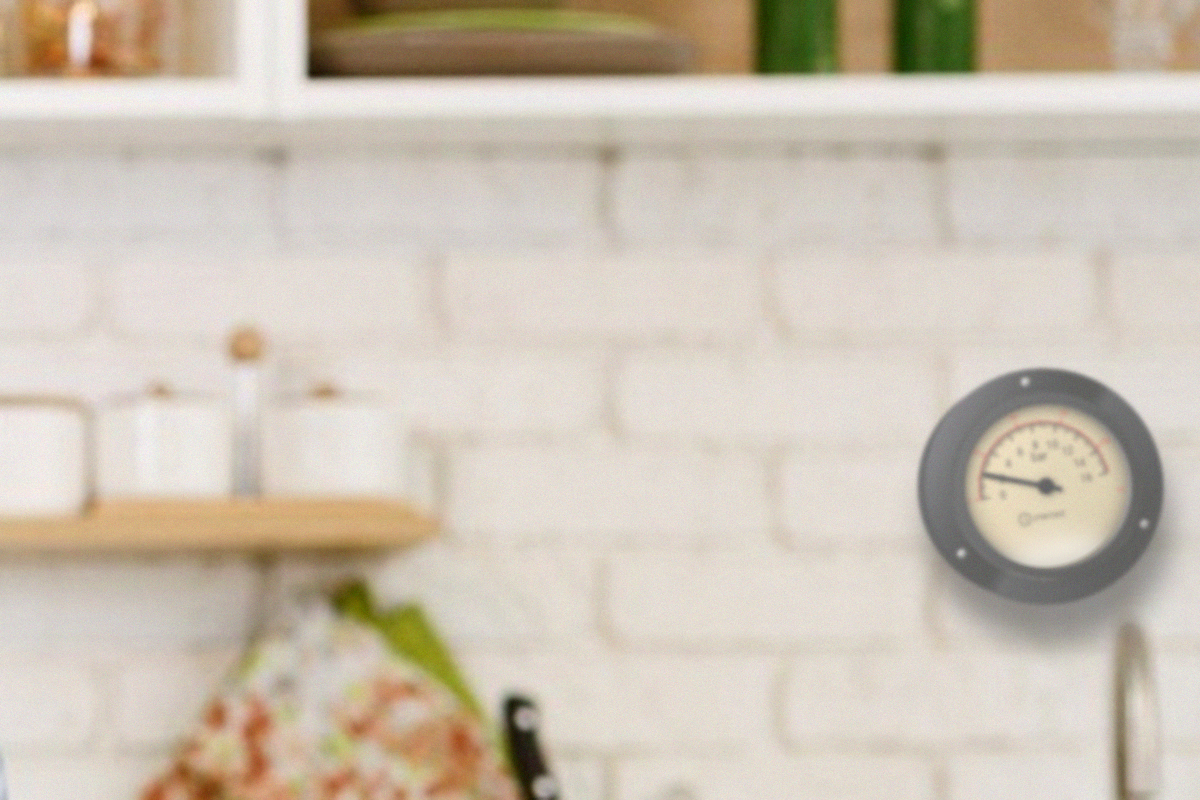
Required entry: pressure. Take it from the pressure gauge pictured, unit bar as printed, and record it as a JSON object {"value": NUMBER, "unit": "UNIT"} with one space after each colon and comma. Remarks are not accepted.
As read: {"value": 2, "unit": "bar"}
